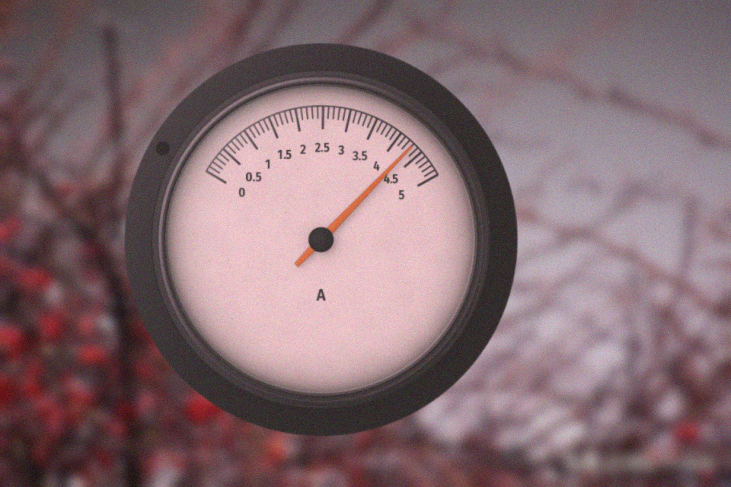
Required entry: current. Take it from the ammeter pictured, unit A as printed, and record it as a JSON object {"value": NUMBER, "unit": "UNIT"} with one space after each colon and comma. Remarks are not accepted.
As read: {"value": 4.3, "unit": "A"}
